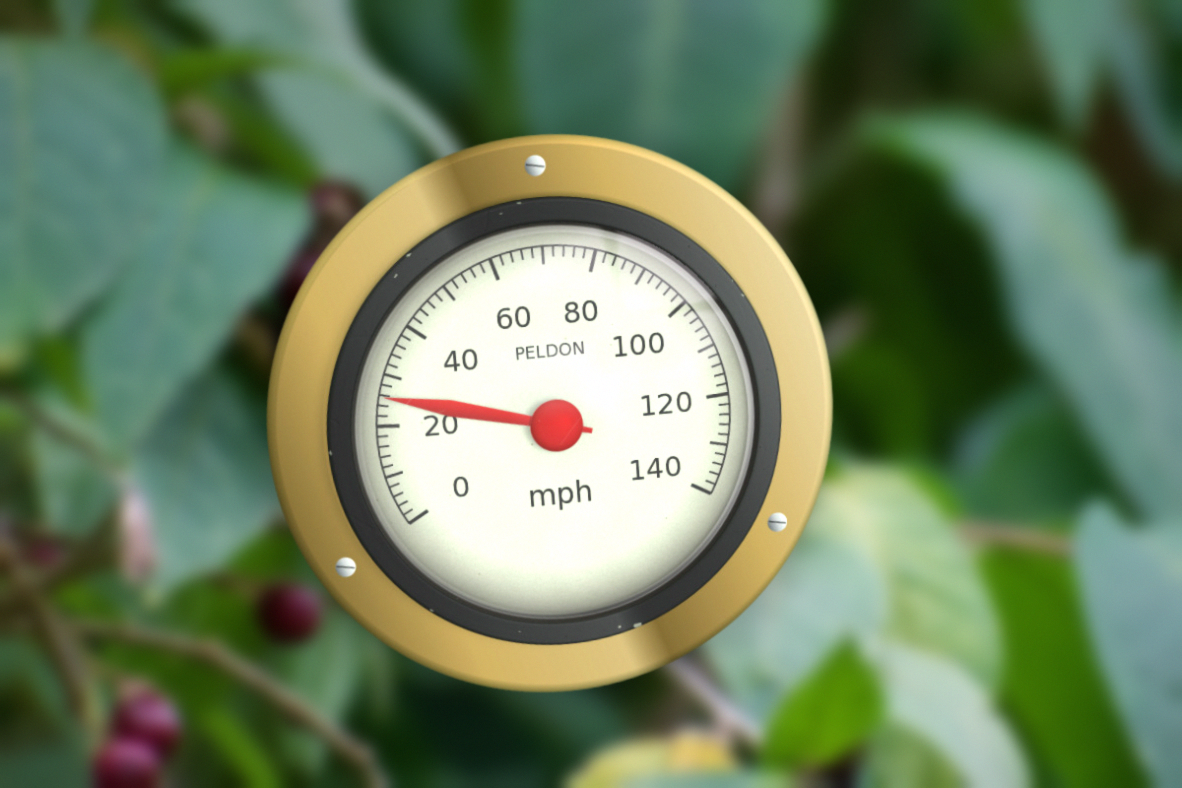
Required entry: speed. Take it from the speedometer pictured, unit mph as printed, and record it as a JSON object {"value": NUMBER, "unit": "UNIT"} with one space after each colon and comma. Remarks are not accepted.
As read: {"value": 26, "unit": "mph"}
